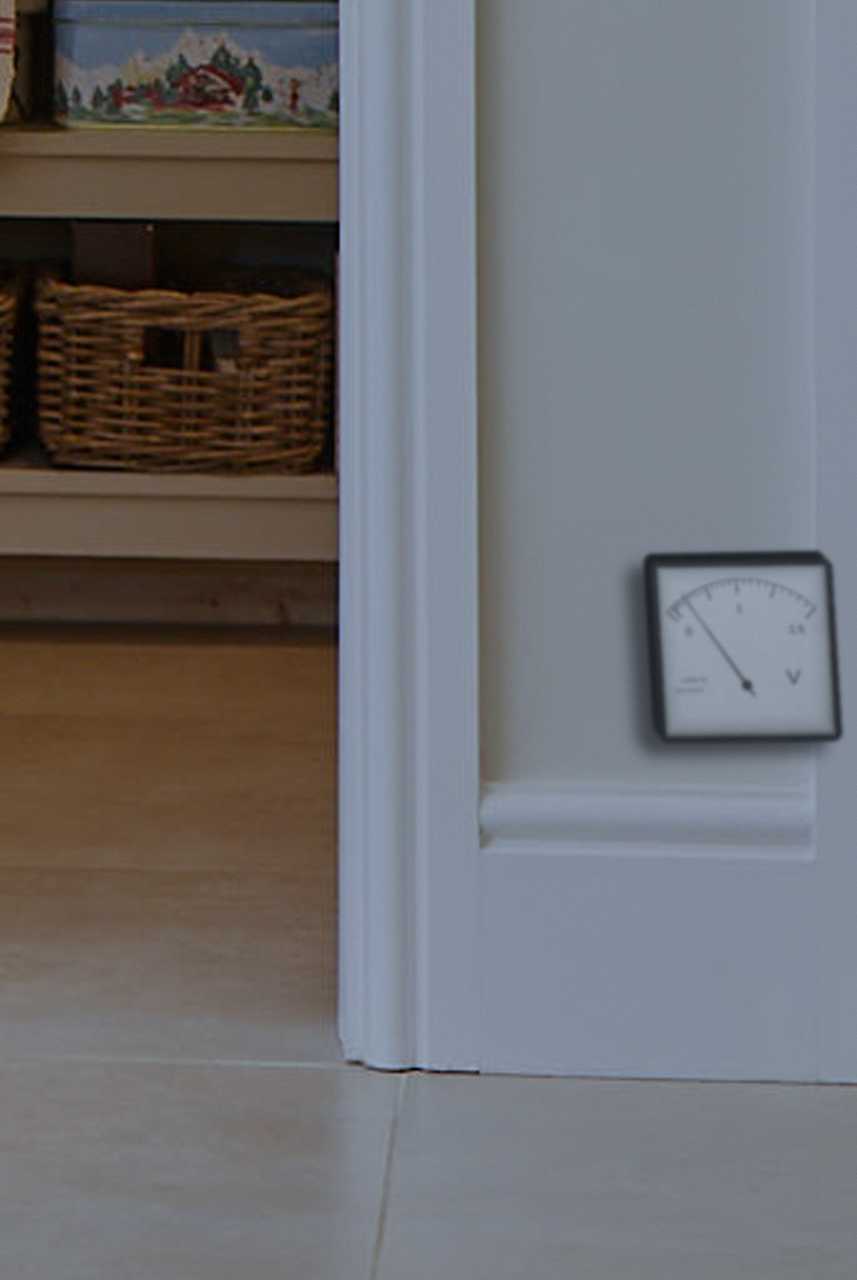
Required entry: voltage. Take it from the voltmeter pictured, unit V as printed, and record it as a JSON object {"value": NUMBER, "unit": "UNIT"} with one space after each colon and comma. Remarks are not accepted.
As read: {"value": 0.5, "unit": "V"}
